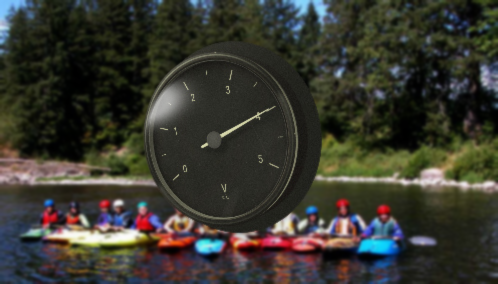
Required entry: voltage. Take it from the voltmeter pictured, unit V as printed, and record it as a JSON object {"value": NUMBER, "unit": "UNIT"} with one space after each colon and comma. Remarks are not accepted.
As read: {"value": 4, "unit": "V"}
